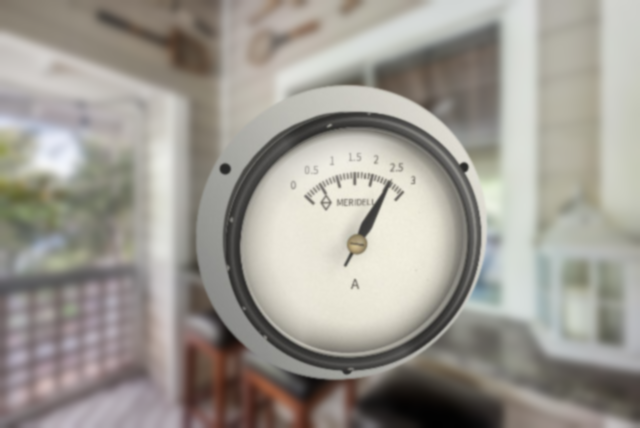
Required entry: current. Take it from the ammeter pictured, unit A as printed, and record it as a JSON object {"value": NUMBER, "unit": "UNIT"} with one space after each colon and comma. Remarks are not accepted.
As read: {"value": 2.5, "unit": "A"}
